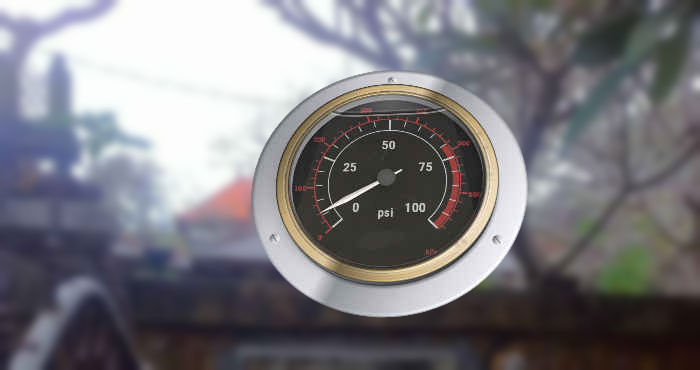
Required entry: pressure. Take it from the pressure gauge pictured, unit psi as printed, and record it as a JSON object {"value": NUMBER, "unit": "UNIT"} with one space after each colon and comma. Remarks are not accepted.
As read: {"value": 5, "unit": "psi"}
